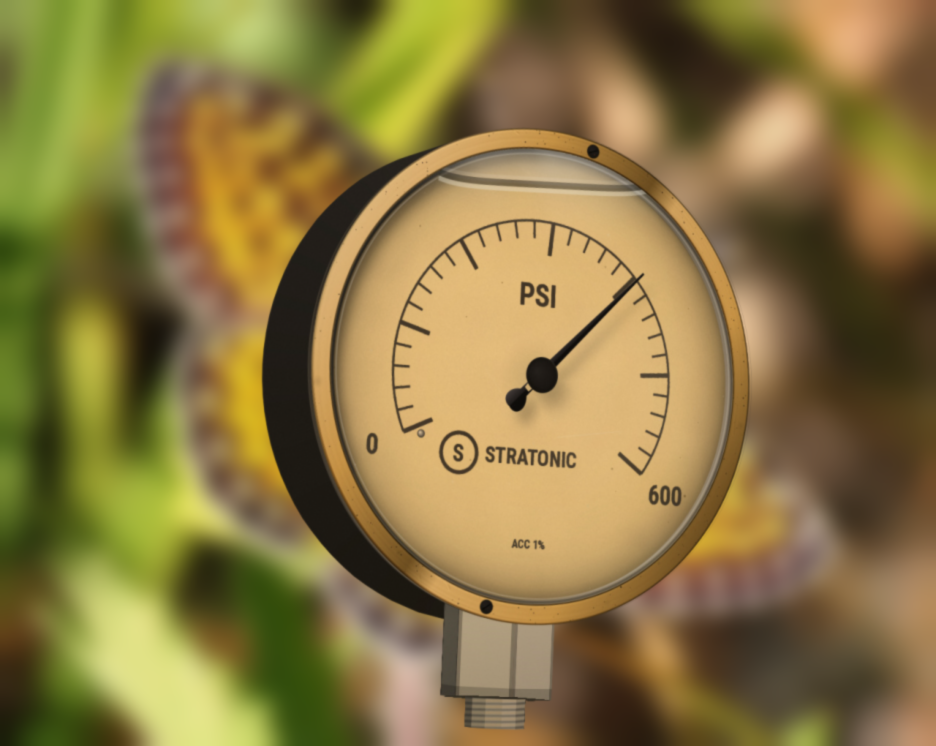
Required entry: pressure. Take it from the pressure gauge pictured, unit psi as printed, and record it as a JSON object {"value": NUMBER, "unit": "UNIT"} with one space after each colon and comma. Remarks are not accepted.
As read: {"value": 400, "unit": "psi"}
